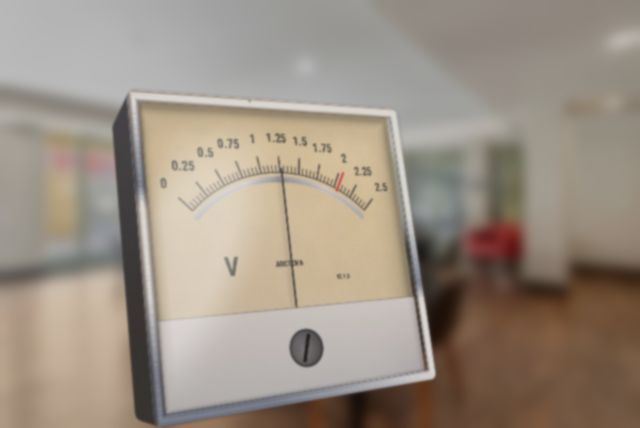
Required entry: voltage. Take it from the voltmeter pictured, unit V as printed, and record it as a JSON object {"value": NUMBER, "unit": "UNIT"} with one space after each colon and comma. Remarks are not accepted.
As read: {"value": 1.25, "unit": "V"}
